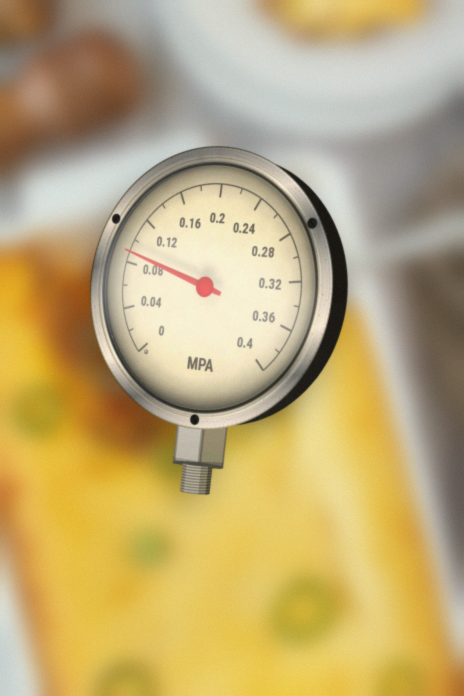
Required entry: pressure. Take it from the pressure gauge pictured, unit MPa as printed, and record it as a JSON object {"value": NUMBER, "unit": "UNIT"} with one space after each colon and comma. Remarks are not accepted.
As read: {"value": 0.09, "unit": "MPa"}
